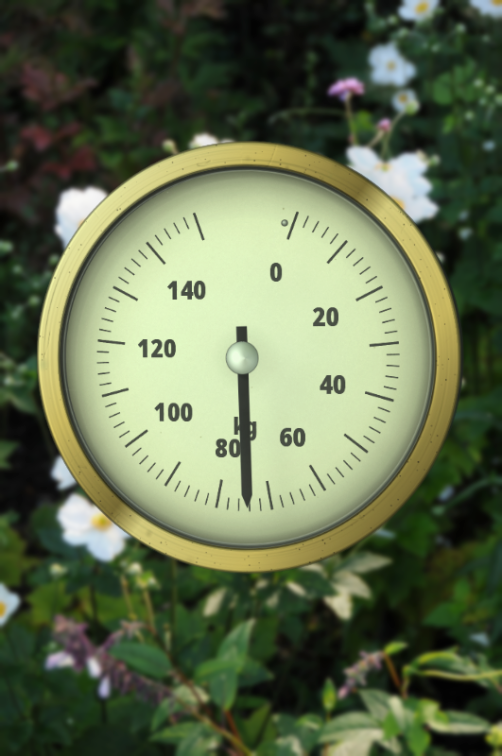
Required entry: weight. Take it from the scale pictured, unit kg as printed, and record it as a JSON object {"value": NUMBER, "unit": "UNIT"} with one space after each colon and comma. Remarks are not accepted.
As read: {"value": 74, "unit": "kg"}
